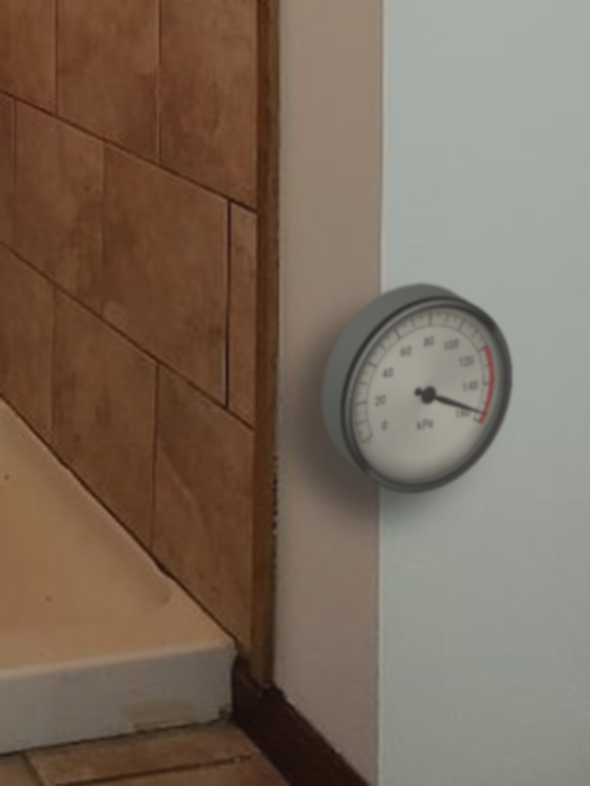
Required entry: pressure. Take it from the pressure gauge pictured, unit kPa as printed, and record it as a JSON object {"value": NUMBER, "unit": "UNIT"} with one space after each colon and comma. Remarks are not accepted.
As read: {"value": 155, "unit": "kPa"}
